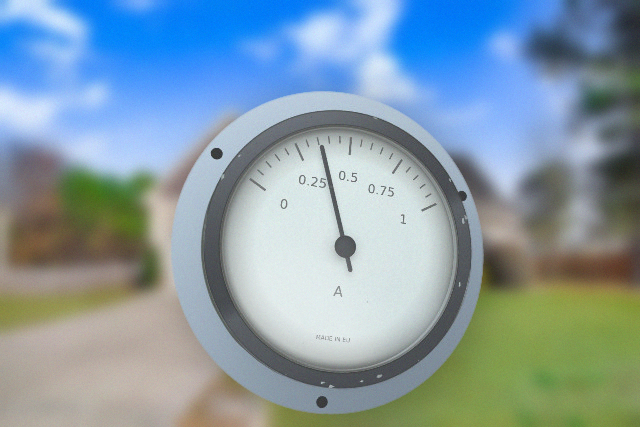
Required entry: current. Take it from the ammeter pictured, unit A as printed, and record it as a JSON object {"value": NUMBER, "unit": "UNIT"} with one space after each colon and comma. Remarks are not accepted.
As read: {"value": 0.35, "unit": "A"}
